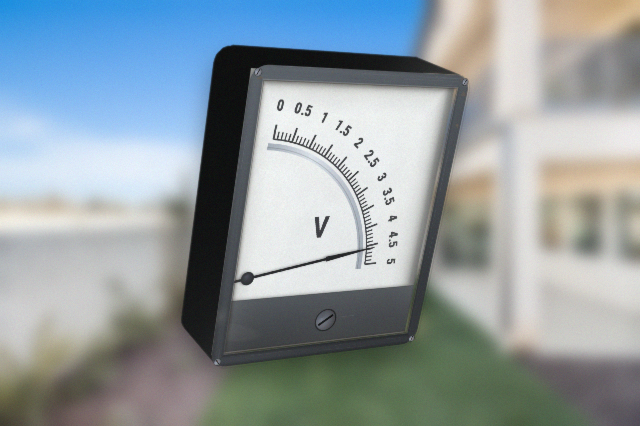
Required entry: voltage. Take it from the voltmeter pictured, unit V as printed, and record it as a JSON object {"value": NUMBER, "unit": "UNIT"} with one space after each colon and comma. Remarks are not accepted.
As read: {"value": 4.5, "unit": "V"}
